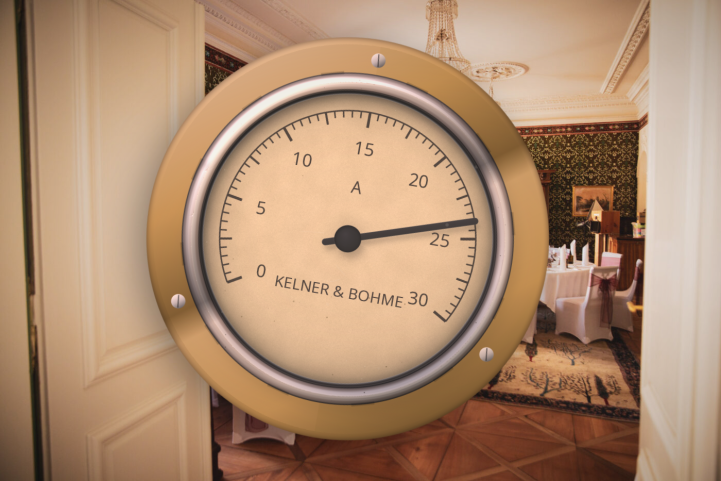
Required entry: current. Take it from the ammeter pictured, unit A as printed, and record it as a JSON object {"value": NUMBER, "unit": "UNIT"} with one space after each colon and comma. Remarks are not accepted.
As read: {"value": 24, "unit": "A"}
